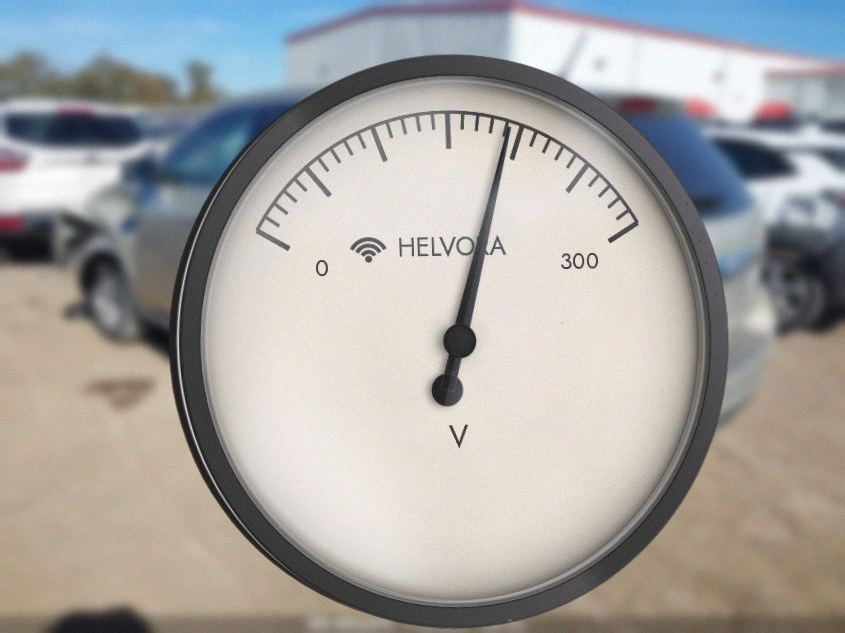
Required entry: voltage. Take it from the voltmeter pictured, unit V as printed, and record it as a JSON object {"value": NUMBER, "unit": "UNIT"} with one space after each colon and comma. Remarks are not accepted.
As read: {"value": 190, "unit": "V"}
